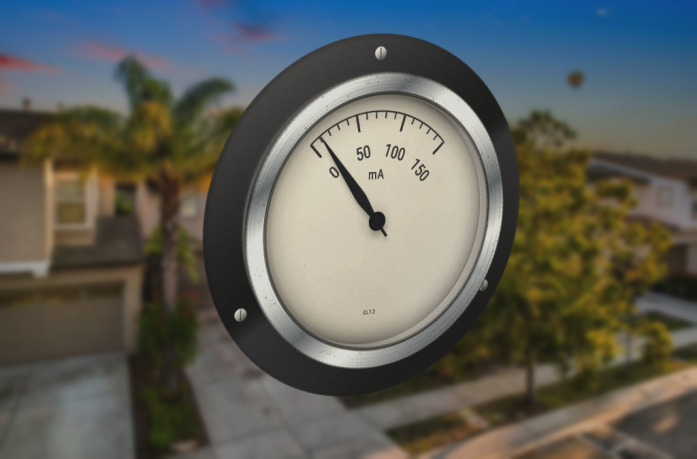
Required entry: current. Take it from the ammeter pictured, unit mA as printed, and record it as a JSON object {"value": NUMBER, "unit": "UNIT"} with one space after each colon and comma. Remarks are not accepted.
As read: {"value": 10, "unit": "mA"}
